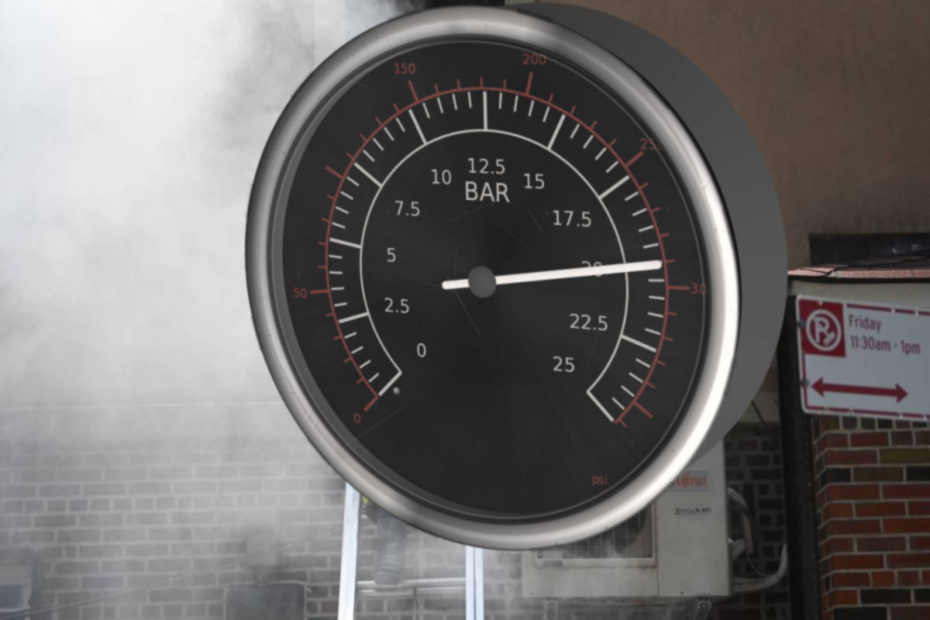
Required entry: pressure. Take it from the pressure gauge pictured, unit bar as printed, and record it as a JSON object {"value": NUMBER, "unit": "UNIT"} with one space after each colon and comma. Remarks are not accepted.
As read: {"value": 20, "unit": "bar"}
